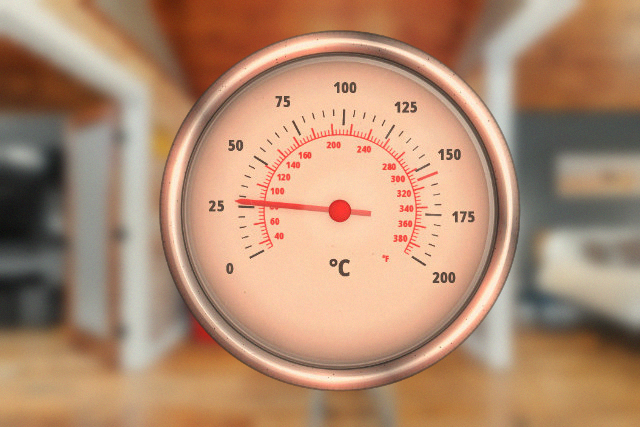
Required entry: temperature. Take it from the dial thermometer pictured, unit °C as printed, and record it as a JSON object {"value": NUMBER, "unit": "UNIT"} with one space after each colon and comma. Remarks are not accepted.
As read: {"value": 27.5, "unit": "°C"}
